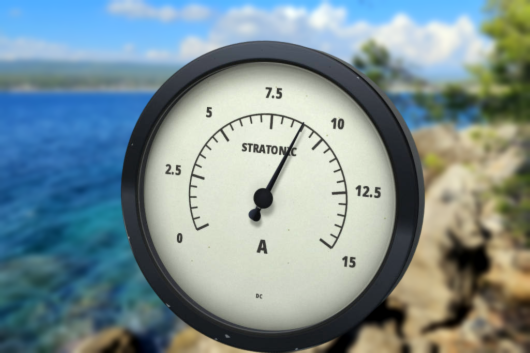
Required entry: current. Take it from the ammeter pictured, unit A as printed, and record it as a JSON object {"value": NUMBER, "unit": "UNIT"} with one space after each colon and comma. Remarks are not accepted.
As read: {"value": 9, "unit": "A"}
